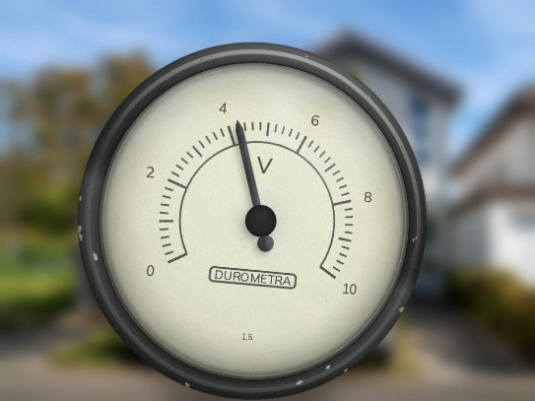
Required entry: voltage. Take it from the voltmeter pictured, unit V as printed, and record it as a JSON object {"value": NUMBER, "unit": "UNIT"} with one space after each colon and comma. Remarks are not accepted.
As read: {"value": 4.2, "unit": "V"}
